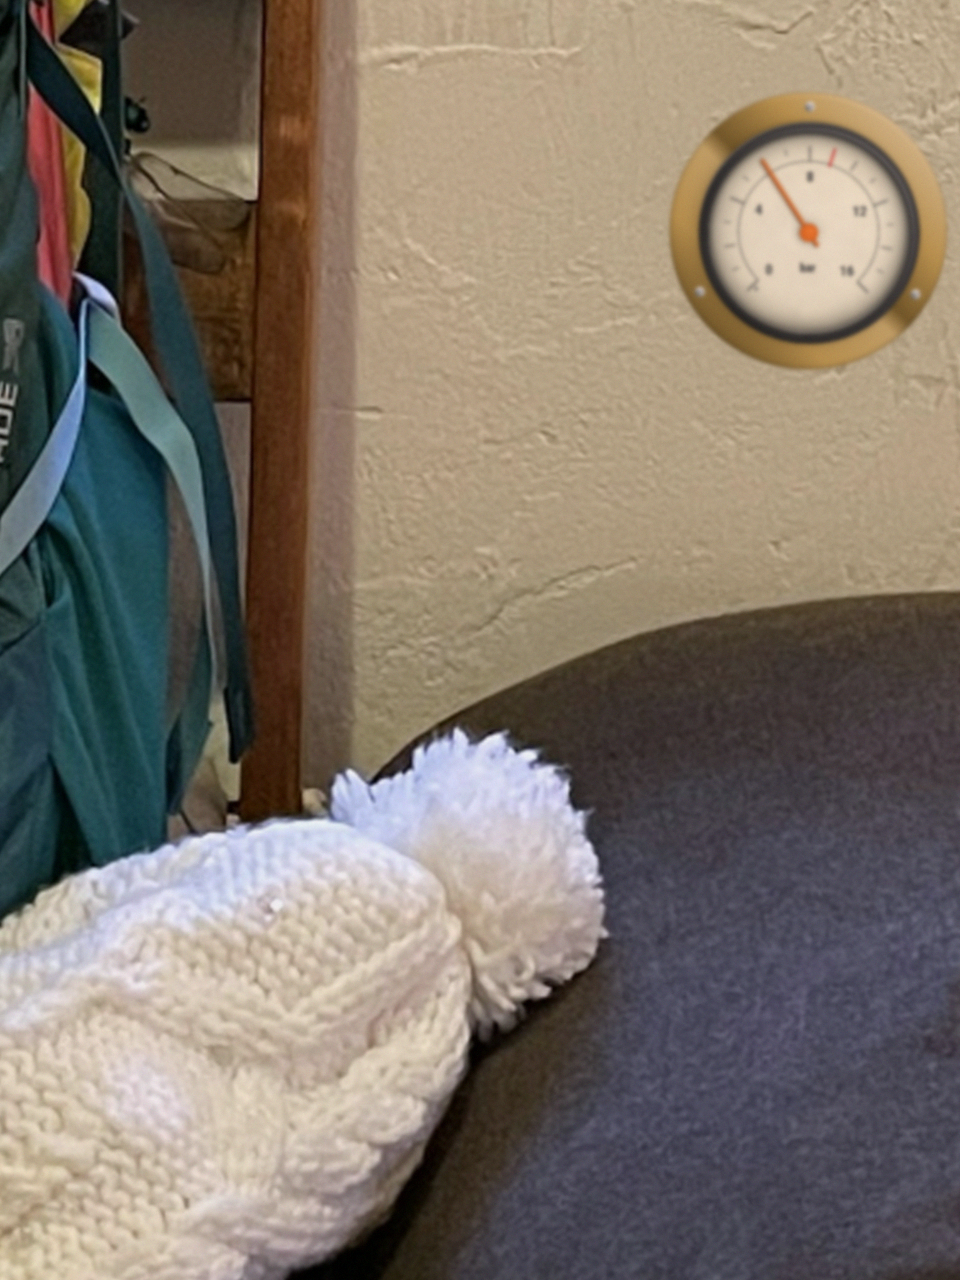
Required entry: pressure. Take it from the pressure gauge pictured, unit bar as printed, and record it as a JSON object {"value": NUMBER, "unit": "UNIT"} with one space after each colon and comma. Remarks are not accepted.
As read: {"value": 6, "unit": "bar"}
